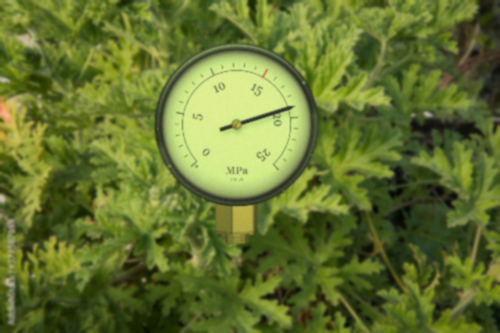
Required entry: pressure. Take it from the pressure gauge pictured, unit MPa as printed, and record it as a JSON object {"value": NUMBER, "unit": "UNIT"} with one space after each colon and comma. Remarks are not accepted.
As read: {"value": 19, "unit": "MPa"}
